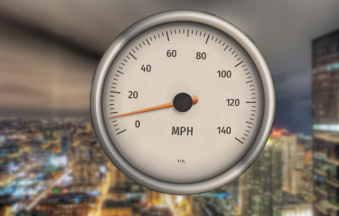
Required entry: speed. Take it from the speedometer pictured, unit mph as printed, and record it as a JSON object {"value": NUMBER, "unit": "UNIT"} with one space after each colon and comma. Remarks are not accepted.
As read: {"value": 8, "unit": "mph"}
